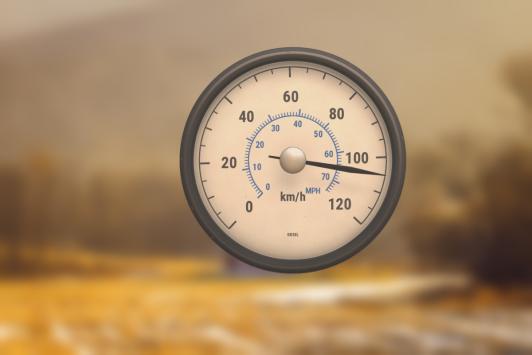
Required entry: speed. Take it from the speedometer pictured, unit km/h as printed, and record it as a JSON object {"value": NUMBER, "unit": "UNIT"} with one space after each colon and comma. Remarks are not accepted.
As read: {"value": 105, "unit": "km/h"}
